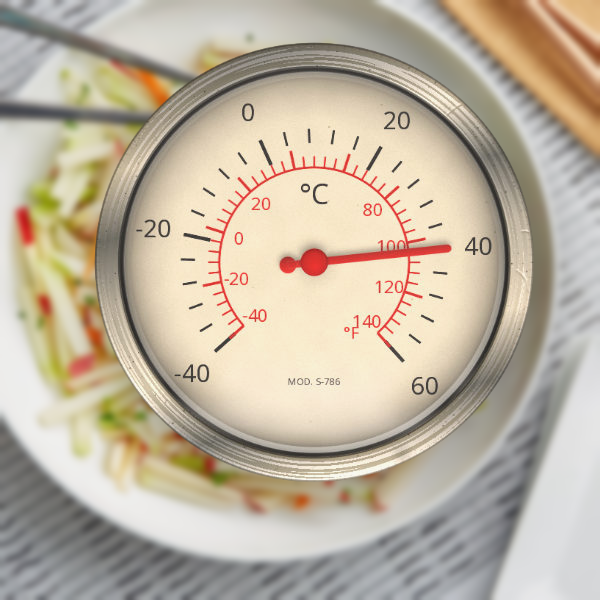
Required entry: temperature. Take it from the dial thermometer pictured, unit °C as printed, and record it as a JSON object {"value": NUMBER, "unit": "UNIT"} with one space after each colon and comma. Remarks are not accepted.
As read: {"value": 40, "unit": "°C"}
